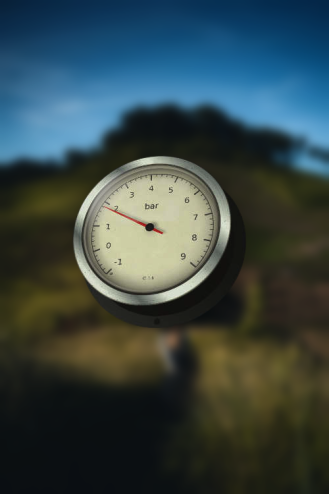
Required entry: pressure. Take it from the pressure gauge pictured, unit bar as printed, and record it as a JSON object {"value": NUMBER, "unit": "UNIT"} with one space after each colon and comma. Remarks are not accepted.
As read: {"value": 1.8, "unit": "bar"}
